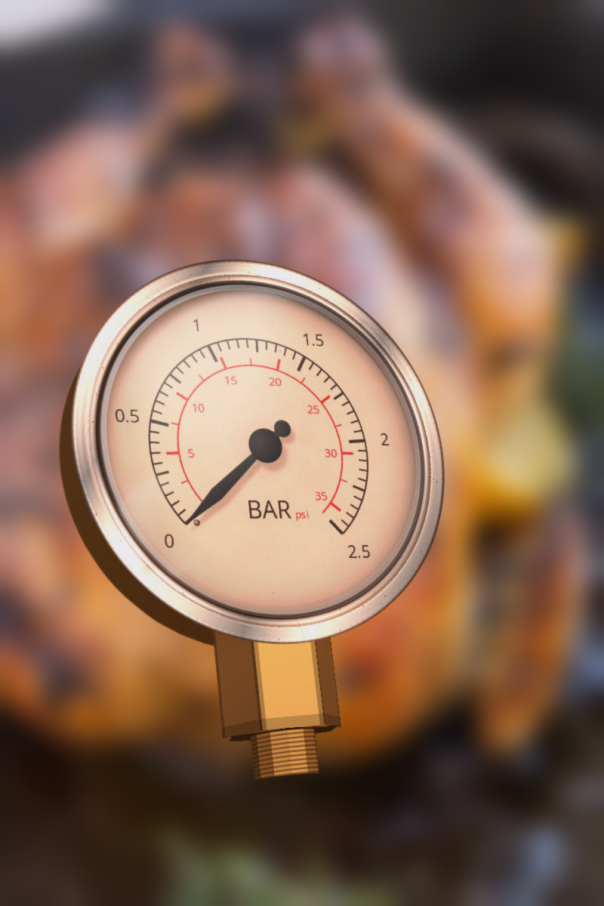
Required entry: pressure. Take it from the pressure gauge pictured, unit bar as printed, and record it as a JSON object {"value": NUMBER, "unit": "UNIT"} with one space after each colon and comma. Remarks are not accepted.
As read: {"value": 0, "unit": "bar"}
